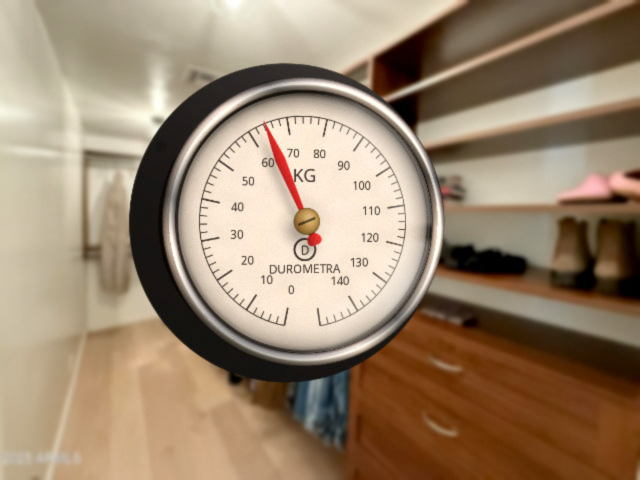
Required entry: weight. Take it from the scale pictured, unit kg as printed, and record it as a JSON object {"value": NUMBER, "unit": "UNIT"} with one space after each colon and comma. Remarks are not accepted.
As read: {"value": 64, "unit": "kg"}
